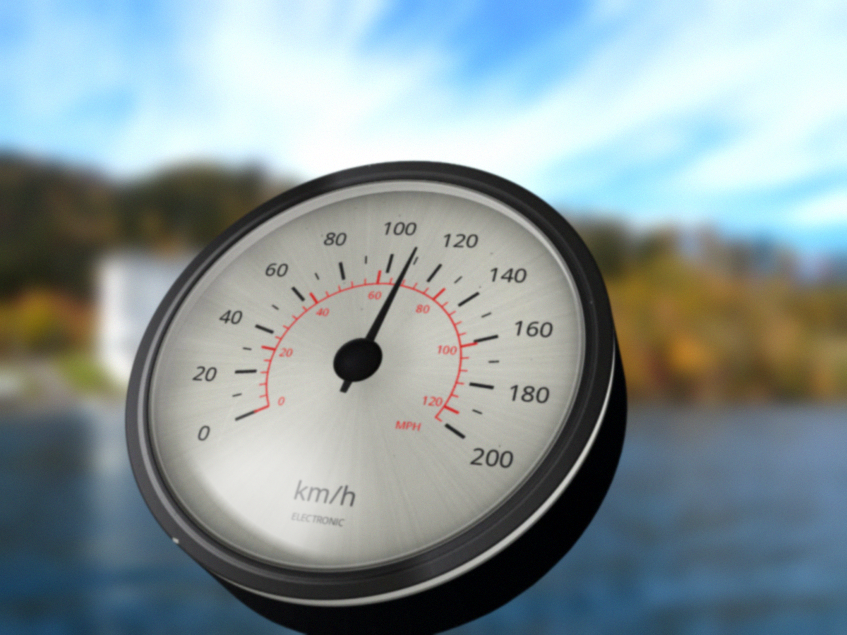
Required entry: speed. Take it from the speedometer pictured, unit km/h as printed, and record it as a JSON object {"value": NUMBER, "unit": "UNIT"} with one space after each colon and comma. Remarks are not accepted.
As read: {"value": 110, "unit": "km/h"}
